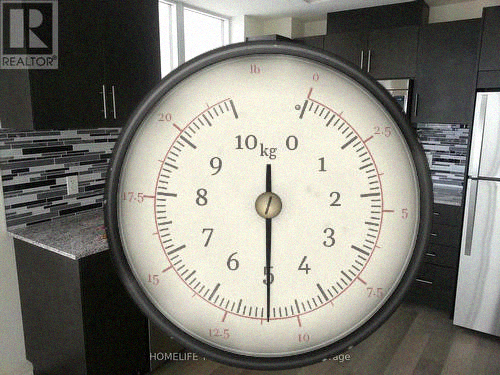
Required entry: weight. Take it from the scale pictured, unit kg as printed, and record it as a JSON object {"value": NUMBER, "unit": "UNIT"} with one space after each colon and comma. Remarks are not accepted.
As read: {"value": 5, "unit": "kg"}
